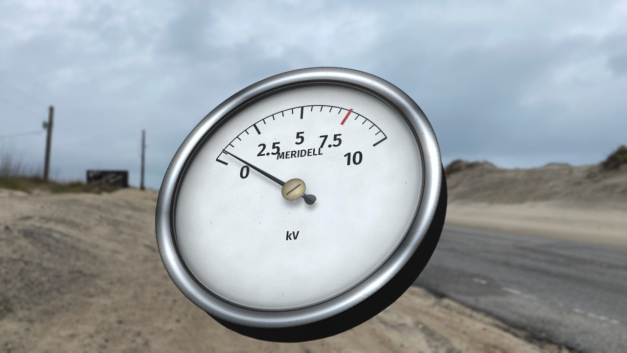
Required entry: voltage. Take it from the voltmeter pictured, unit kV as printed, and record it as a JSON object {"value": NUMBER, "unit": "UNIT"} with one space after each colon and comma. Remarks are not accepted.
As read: {"value": 0.5, "unit": "kV"}
